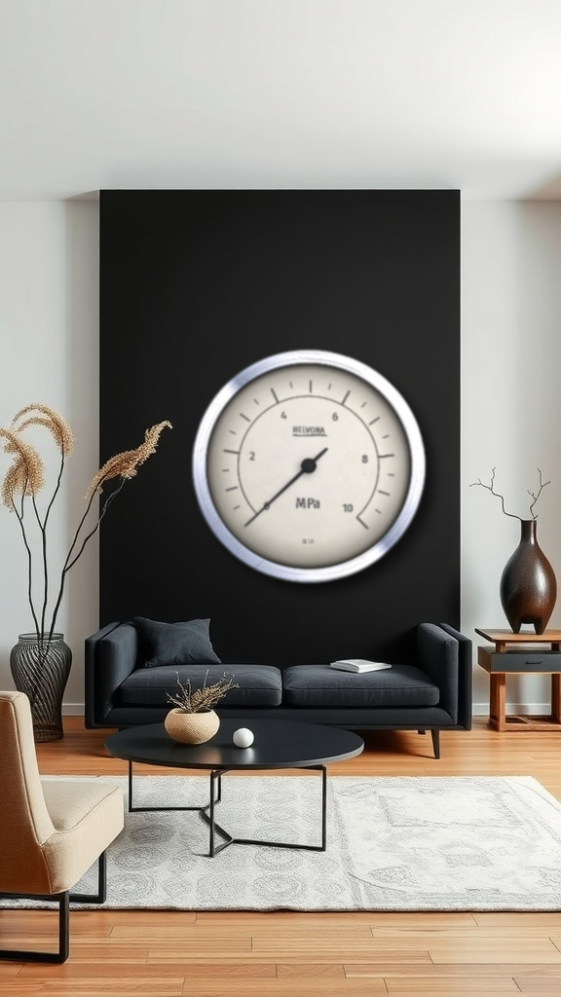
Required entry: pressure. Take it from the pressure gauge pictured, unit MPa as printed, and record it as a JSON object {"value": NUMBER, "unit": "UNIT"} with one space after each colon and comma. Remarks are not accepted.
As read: {"value": 0, "unit": "MPa"}
